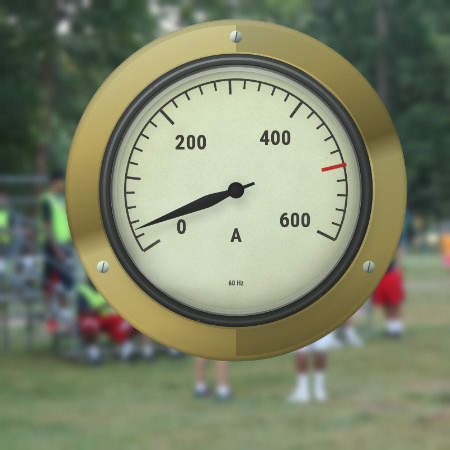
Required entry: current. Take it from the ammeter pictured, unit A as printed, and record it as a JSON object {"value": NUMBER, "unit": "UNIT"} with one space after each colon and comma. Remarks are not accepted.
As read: {"value": 30, "unit": "A"}
